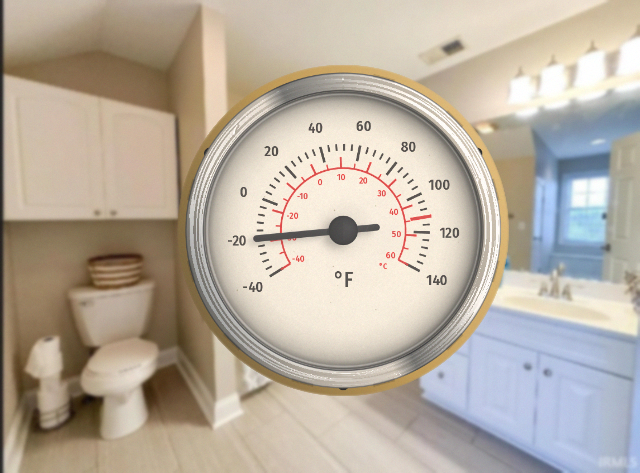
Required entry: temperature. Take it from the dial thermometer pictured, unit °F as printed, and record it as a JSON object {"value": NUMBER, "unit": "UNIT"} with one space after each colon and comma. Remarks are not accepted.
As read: {"value": -20, "unit": "°F"}
